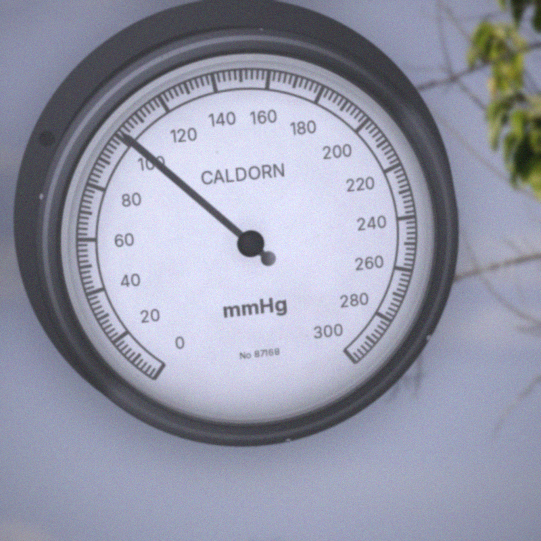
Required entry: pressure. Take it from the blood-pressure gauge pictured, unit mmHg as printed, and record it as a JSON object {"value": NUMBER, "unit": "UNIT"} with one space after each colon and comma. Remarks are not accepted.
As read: {"value": 102, "unit": "mmHg"}
